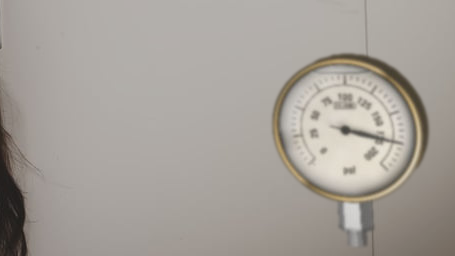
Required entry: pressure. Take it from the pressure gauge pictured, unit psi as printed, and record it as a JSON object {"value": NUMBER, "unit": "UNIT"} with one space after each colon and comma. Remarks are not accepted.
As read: {"value": 175, "unit": "psi"}
